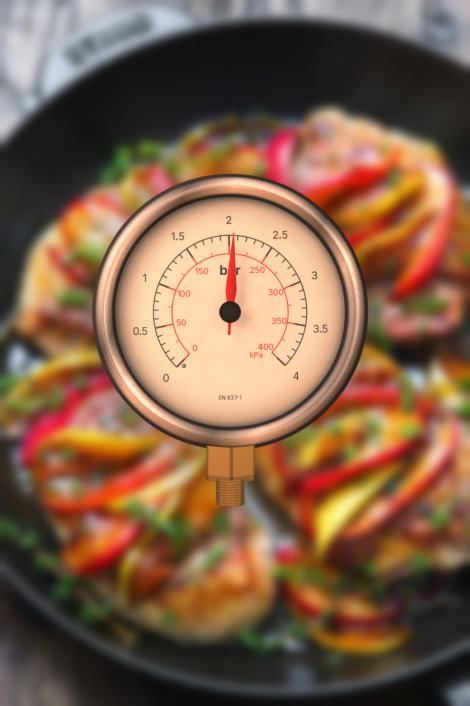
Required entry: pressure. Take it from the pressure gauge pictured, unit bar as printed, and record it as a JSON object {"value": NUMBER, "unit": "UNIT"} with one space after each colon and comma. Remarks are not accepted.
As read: {"value": 2.05, "unit": "bar"}
